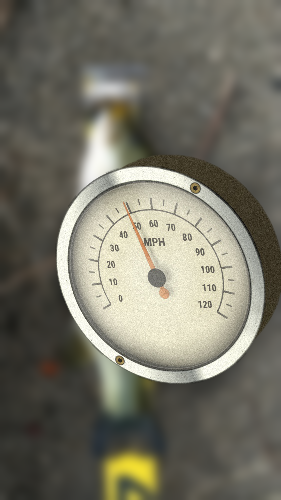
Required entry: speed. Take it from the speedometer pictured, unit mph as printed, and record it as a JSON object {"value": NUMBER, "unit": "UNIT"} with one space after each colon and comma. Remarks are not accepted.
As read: {"value": 50, "unit": "mph"}
